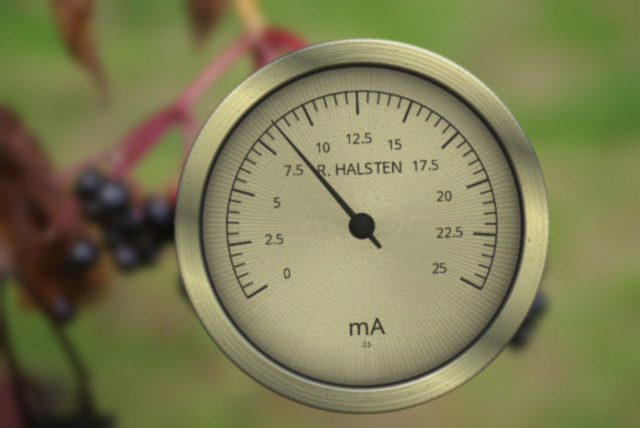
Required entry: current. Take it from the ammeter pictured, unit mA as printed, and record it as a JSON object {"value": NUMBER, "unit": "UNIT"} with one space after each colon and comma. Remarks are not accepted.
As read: {"value": 8.5, "unit": "mA"}
